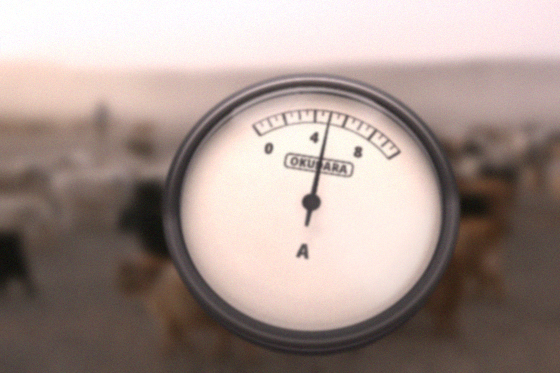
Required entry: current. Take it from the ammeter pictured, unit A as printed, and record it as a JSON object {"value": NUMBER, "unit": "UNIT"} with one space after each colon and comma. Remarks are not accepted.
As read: {"value": 5, "unit": "A"}
